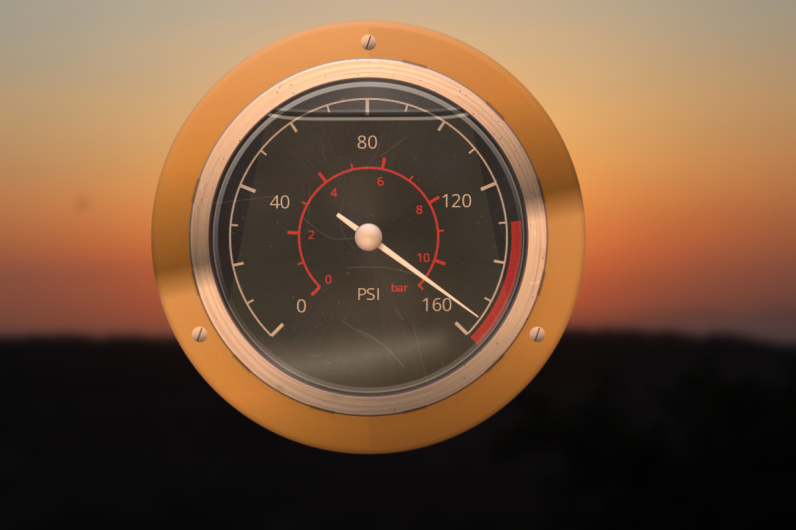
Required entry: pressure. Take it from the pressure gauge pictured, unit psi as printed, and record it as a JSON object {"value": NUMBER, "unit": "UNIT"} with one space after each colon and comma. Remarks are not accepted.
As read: {"value": 155, "unit": "psi"}
